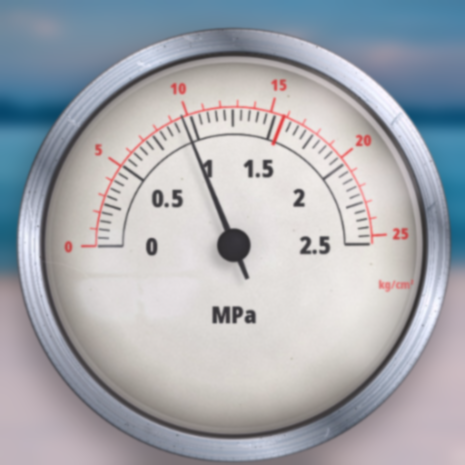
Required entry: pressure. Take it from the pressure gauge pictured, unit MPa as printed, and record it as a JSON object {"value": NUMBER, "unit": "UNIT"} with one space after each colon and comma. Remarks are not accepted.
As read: {"value": 0.95, "unit": "MPa"}
